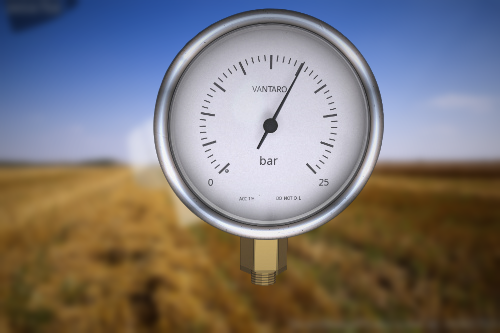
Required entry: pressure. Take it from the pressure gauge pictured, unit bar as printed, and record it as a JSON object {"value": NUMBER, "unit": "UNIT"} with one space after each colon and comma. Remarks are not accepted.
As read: {"value": 15, "unit": "bar"}
